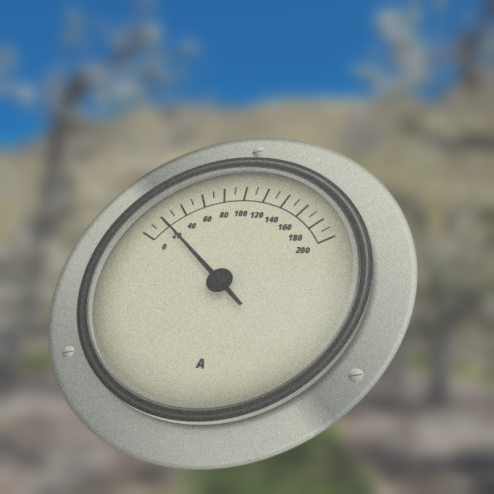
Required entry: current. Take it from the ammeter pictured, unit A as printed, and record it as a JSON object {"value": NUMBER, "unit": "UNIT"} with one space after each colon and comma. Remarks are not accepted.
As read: {"value": 20, "unit": "A"}
